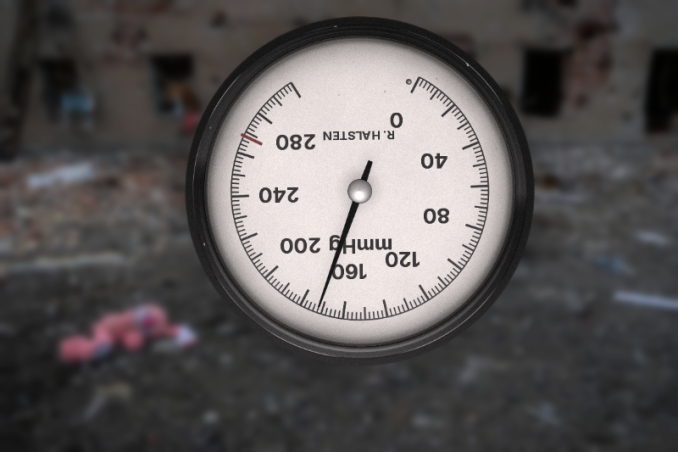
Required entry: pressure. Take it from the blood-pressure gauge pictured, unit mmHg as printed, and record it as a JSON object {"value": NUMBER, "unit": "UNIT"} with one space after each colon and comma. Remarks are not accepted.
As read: {"value": 172, "unit": "mmHg"}
